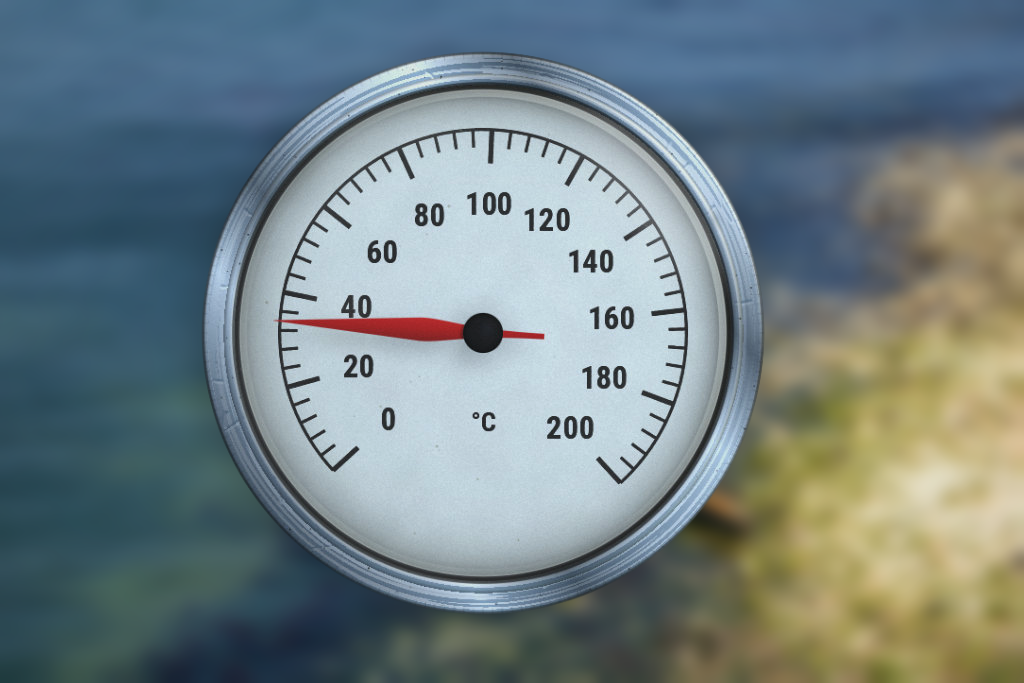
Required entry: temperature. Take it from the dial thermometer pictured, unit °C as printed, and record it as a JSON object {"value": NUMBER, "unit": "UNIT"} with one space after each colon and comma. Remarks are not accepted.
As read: {"value": 34, "unit": "°C"}
